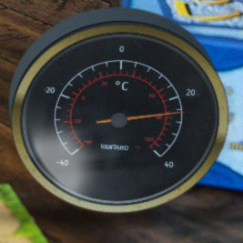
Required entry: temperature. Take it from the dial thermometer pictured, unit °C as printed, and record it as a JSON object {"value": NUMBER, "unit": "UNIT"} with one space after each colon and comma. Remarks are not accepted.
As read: {"value": 24, "unit": "°C"}
